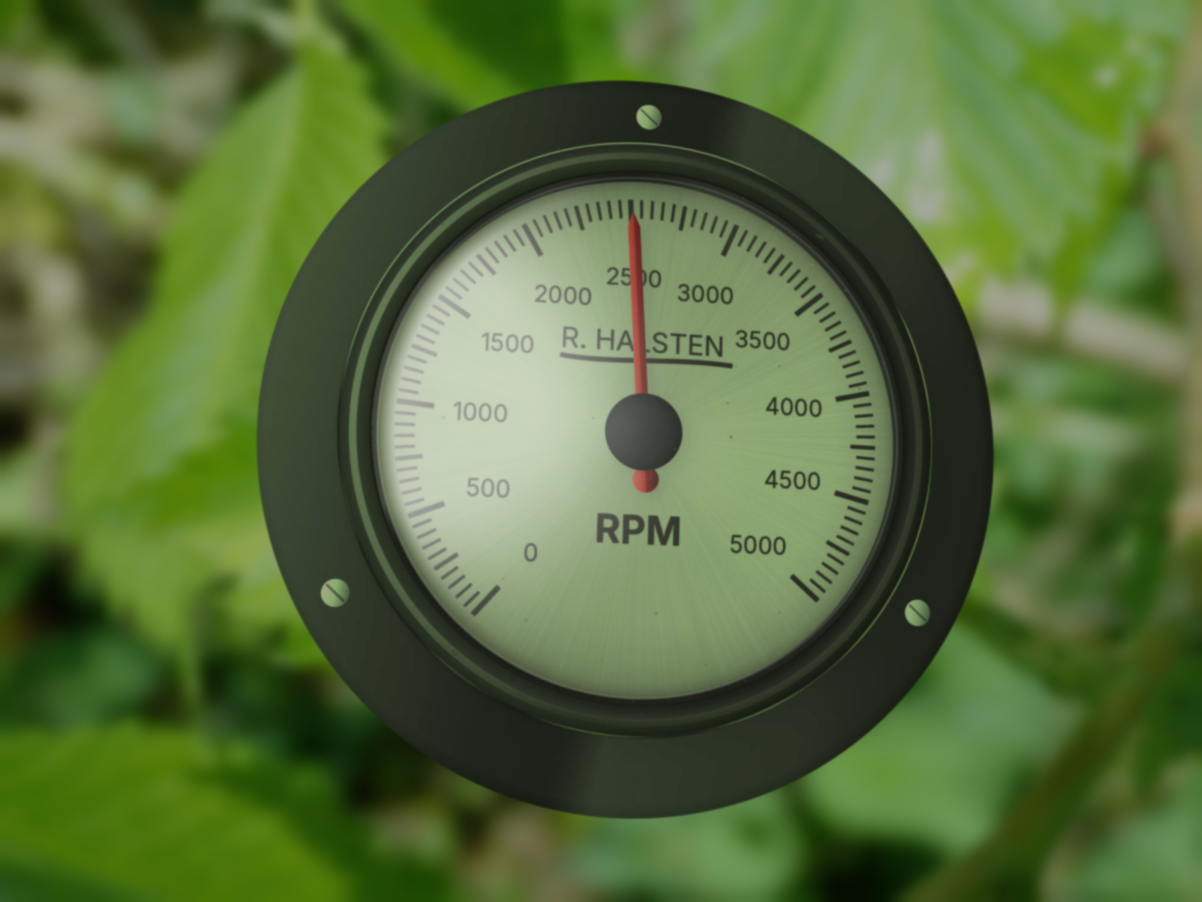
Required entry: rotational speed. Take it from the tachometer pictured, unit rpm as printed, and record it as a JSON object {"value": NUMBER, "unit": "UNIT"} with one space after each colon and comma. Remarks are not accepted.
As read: {"value": 2500, "unit": "rpm"}
